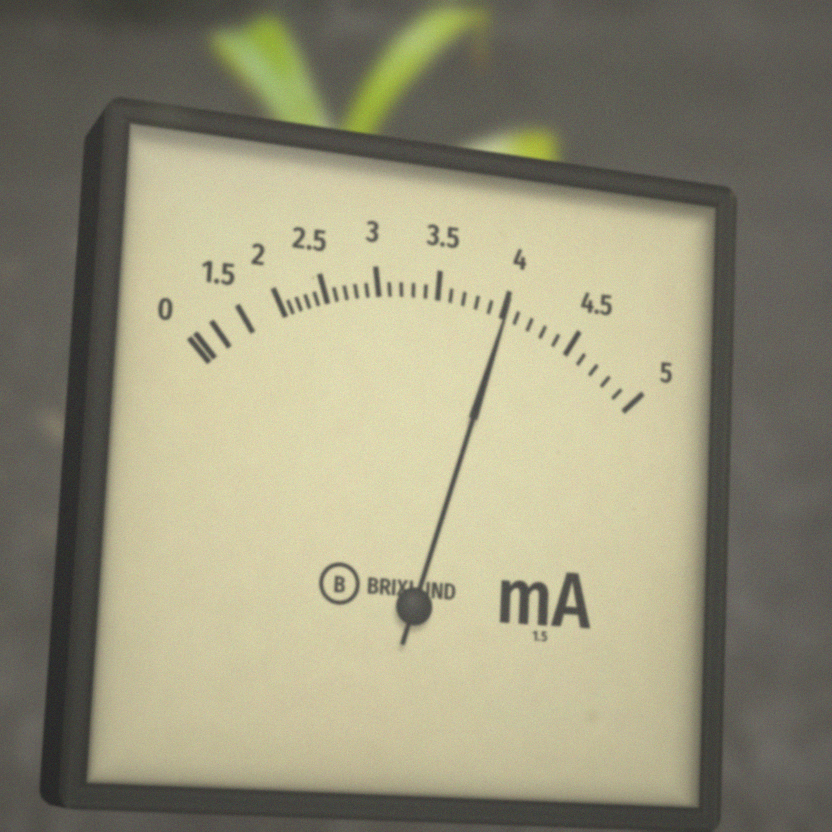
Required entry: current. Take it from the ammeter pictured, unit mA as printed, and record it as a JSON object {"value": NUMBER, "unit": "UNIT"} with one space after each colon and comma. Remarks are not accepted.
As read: {"value": 4, "unit": "mA"}
